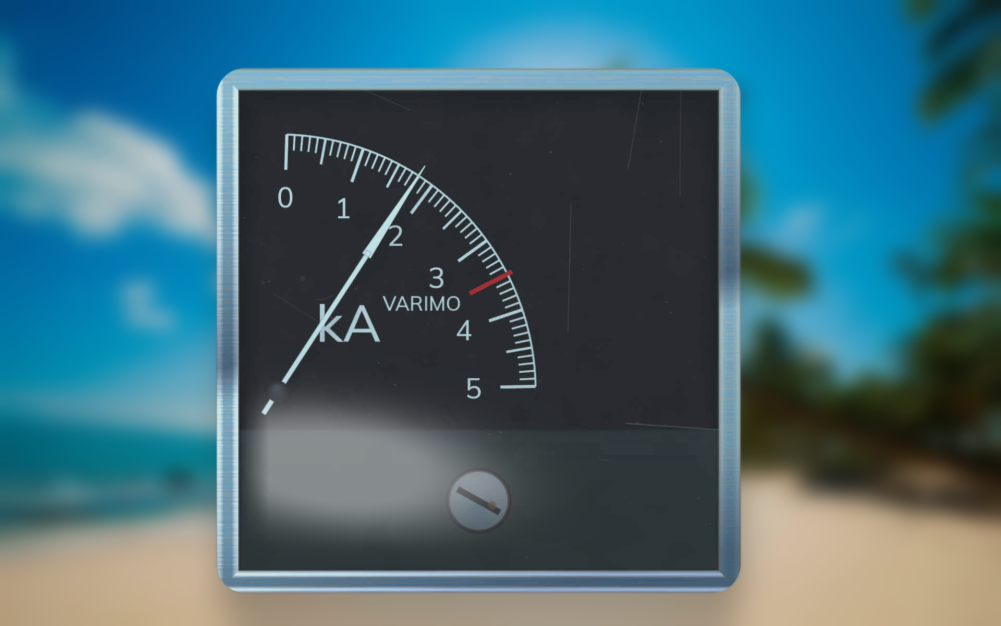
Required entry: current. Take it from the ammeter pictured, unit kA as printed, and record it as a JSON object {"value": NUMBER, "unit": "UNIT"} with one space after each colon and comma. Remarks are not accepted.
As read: {"value": 1.8, "unit": "kA"}
